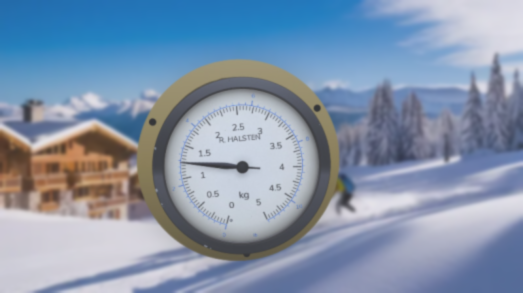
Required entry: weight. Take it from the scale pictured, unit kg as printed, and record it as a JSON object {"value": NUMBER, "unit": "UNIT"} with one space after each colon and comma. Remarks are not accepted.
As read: {"value": 1.25, "unit": "kg"}
